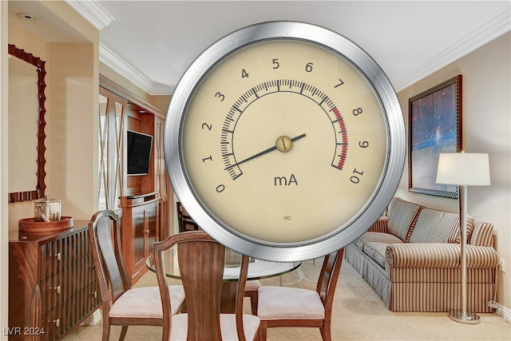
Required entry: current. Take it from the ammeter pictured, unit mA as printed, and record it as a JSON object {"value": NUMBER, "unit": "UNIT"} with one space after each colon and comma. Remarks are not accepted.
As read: {"value": 0.5, "unit": "mA"}
